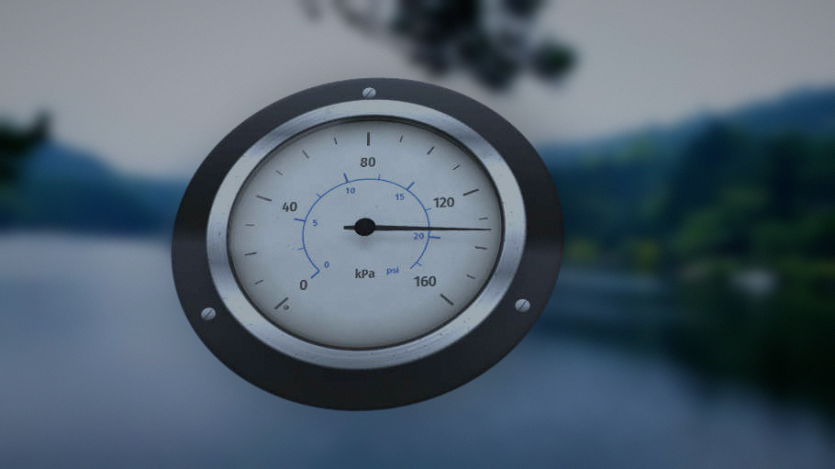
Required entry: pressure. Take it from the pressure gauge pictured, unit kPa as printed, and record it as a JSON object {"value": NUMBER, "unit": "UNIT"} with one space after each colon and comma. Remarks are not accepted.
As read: {"value": 135, "unit": "kPa"}
